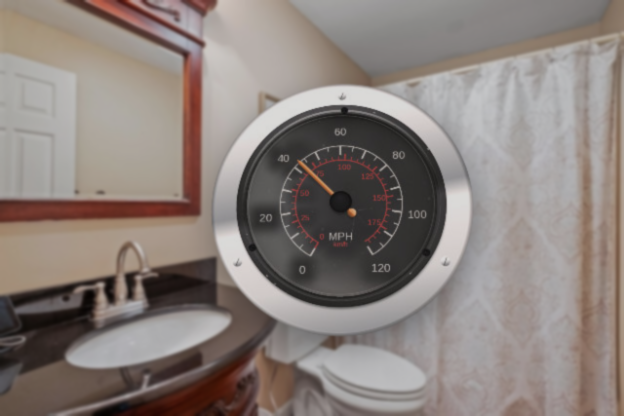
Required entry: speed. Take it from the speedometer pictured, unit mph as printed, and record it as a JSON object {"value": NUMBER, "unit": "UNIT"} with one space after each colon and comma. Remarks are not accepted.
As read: {"value": 42.5, "unit": "mph"}
